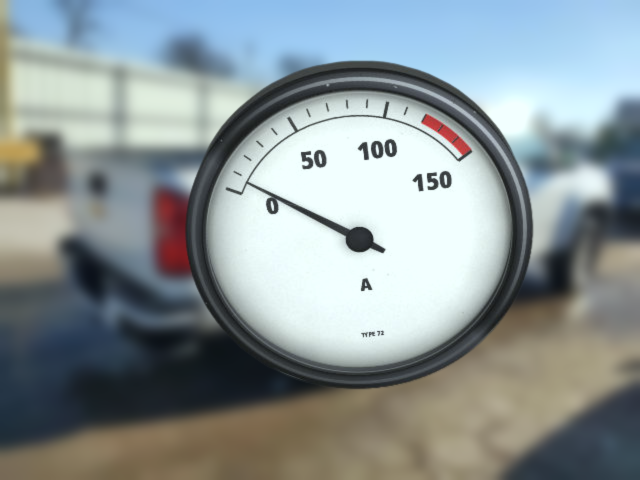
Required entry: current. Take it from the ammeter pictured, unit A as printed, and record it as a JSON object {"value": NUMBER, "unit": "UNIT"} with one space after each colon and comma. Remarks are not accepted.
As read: {"value": 10, "unit": "A"}
